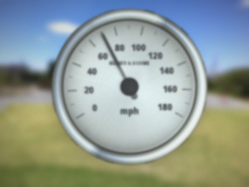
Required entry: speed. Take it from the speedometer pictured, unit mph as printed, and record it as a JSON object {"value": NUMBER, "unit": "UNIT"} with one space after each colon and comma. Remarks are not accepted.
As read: {"value": 70, "unit": "mph"}
